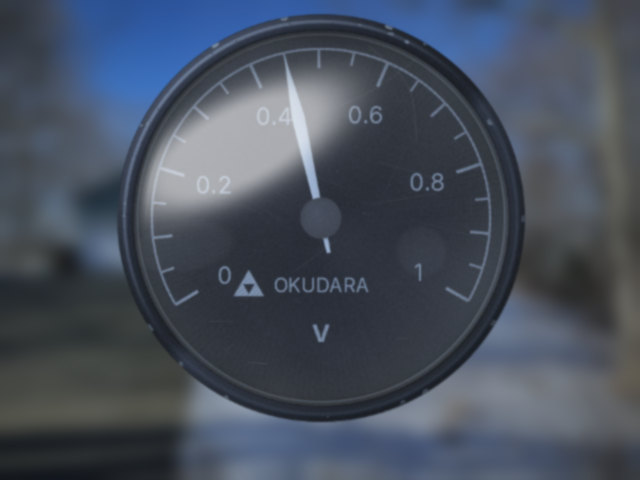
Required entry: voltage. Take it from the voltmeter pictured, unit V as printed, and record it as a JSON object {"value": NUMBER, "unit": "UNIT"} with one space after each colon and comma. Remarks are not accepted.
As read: {"value": 0.45, "unit": "V"}
